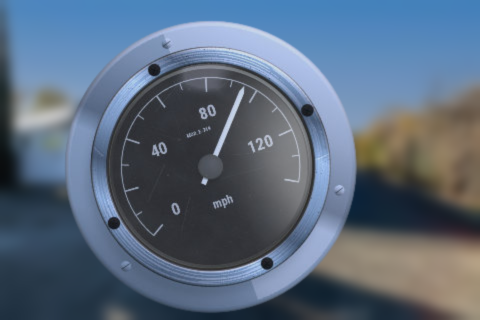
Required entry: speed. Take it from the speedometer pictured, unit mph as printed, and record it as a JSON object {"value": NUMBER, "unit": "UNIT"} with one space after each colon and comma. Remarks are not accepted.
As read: {"value": 95, "unit": "mph"}
